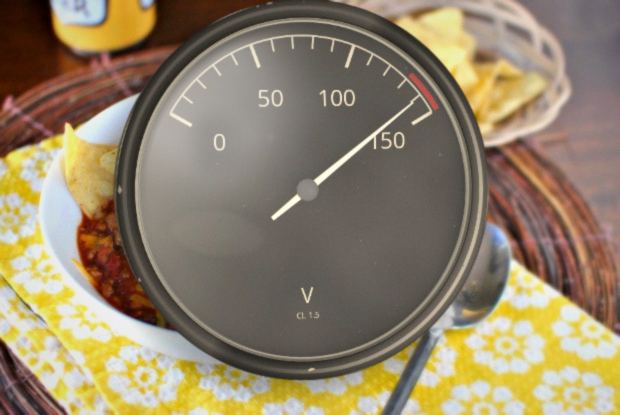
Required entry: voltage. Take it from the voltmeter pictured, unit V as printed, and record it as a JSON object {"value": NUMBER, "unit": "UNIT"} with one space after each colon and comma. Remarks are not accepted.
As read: {"value": 140, "unit": "V"}
